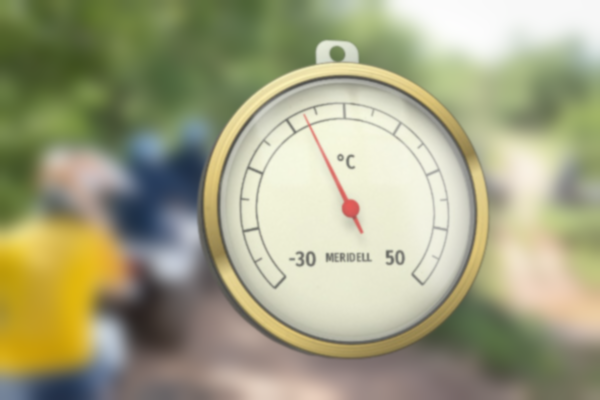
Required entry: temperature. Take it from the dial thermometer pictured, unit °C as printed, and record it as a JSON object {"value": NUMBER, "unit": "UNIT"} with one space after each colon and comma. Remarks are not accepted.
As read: {"value": 2.5, "unit": "°C"}
